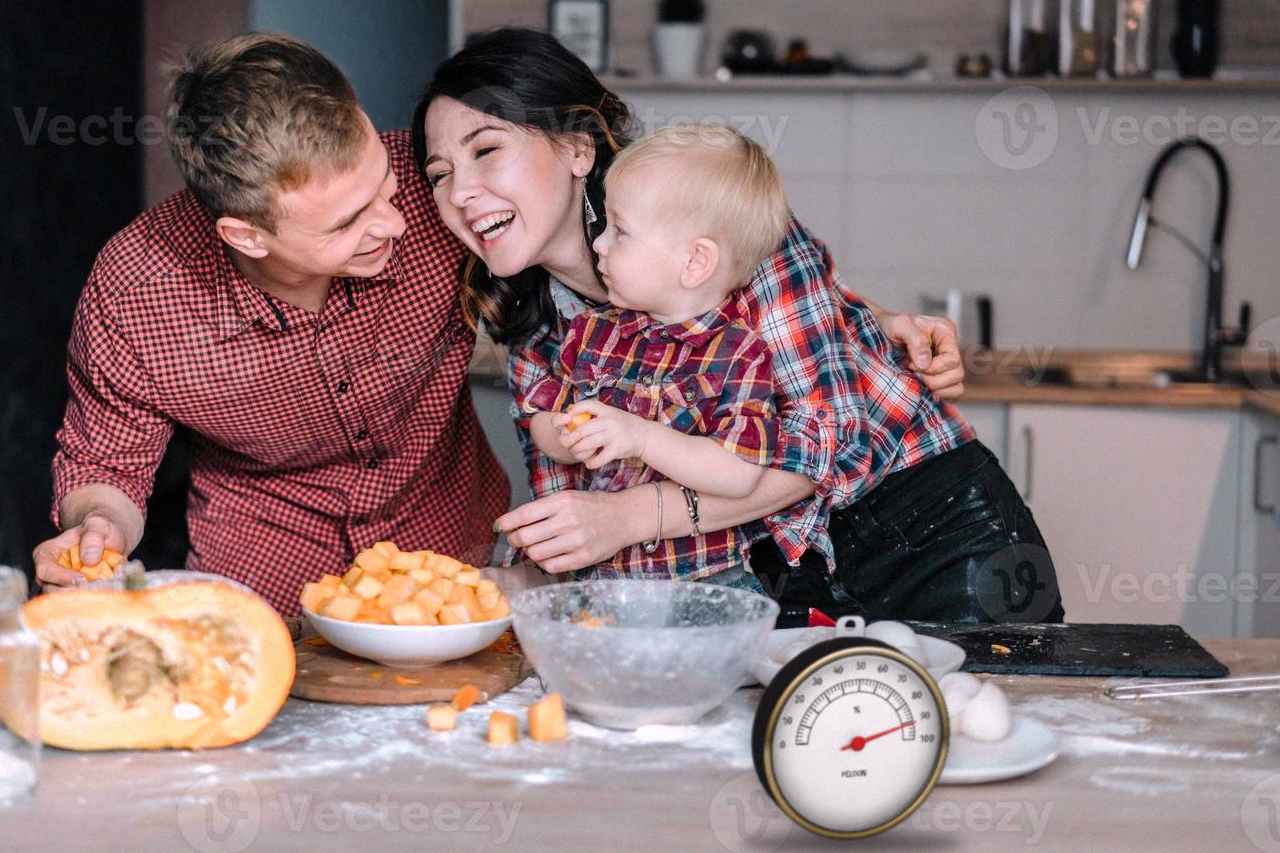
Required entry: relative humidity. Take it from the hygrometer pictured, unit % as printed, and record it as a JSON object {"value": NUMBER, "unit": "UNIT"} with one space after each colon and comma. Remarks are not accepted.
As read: {"value": 90, "unit": "%"}
